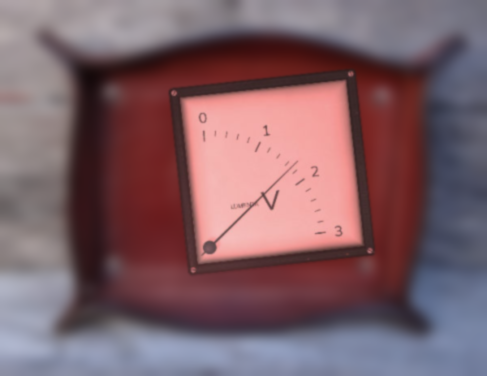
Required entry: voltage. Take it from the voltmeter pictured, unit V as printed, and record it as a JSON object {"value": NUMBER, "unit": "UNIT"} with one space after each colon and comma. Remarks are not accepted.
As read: {"value": 1.7, "unit": "V"}
